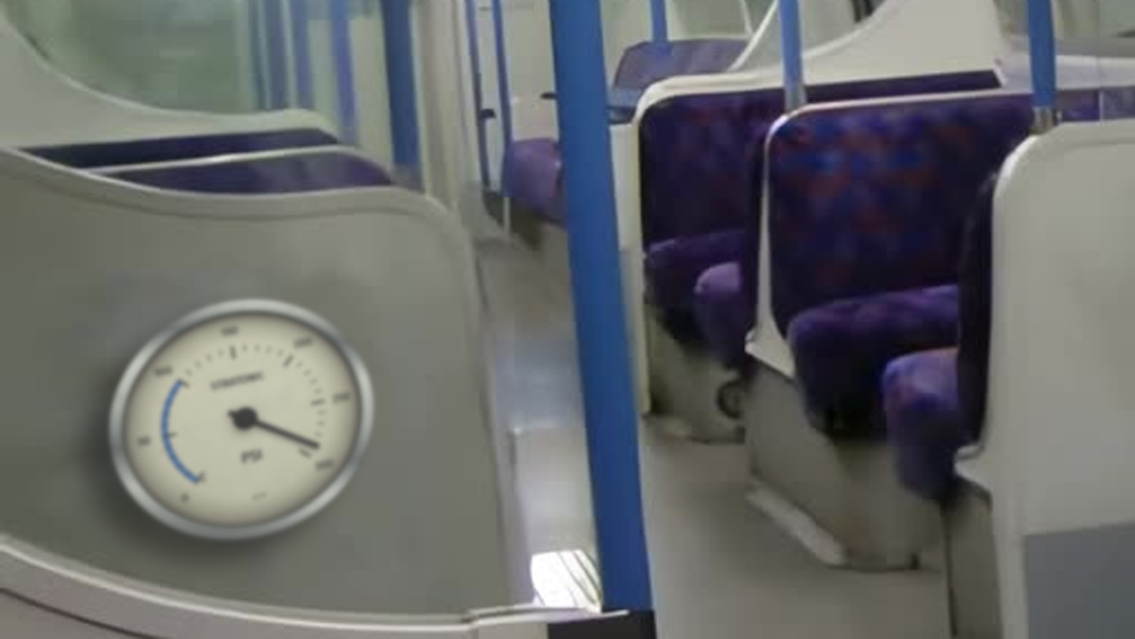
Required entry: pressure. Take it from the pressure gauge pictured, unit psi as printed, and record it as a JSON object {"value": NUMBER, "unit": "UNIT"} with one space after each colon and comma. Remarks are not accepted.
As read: {"value": 290, "unit": "psi"}
